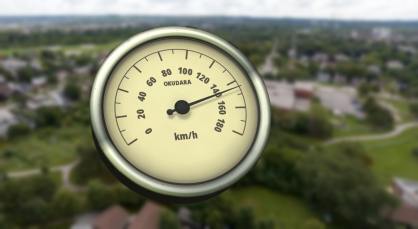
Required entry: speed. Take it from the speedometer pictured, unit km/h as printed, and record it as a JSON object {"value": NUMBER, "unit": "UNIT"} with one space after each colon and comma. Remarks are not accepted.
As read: {"value": 145, "unit": "km/h"}
